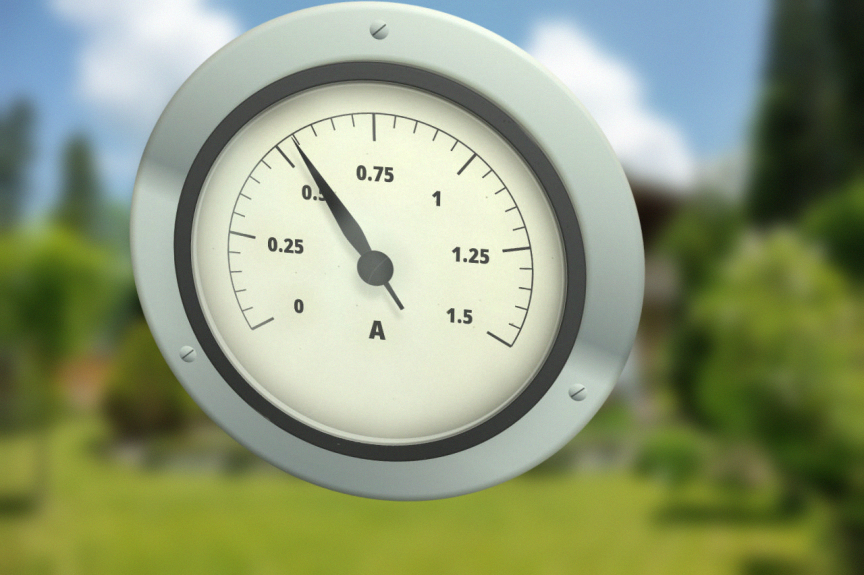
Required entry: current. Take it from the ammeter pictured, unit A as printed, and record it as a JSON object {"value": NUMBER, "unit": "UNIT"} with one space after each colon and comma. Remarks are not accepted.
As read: {"value": 0.55, "unit": "A"}
